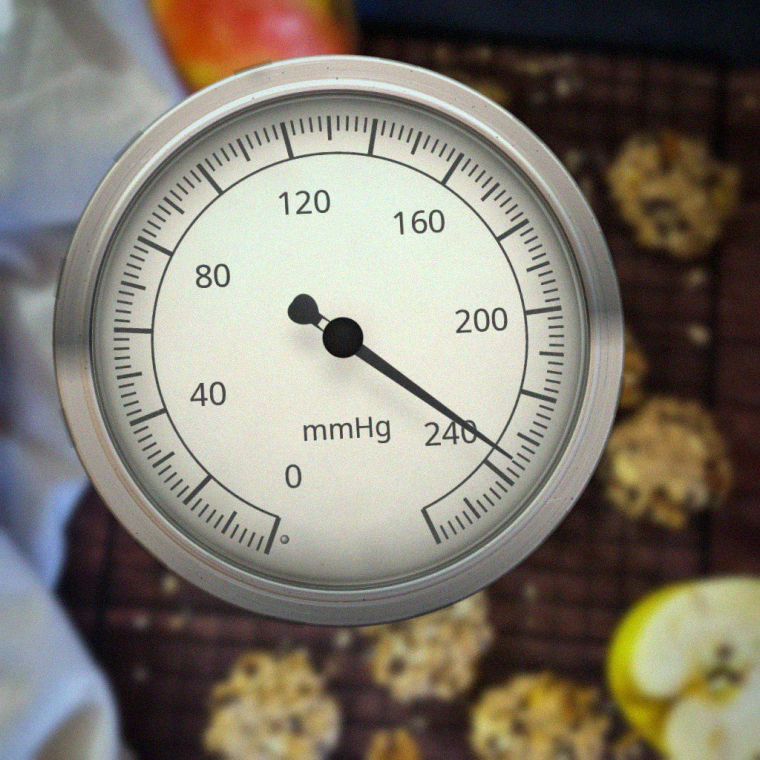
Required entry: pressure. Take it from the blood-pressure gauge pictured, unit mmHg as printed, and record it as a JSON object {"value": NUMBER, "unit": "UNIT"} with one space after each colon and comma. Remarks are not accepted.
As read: {"value": 236, "unit": "mmHg"}
